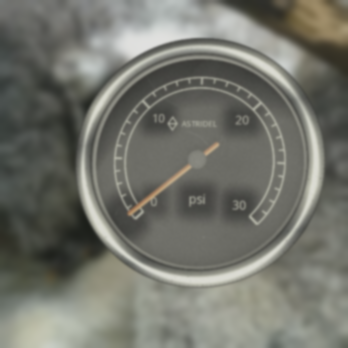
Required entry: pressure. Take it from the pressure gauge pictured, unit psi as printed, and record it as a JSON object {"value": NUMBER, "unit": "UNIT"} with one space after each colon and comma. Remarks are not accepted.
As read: {"value": 0.5, "unit": "psi"}
